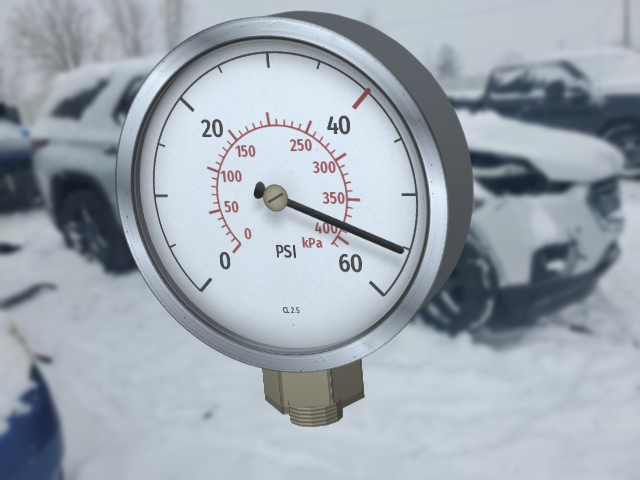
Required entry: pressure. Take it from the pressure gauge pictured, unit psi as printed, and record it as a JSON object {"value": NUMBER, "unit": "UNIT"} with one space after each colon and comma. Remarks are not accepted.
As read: {"value": 55, "unit": "psi"}
